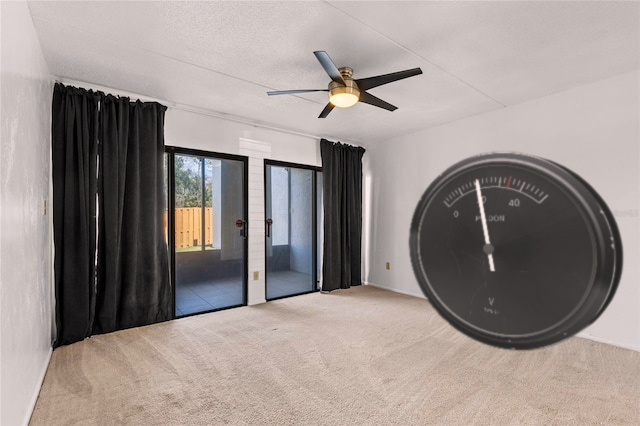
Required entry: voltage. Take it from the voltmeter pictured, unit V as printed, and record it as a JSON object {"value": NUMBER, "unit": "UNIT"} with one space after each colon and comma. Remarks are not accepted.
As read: {"value": 20, "unit": "V"}
